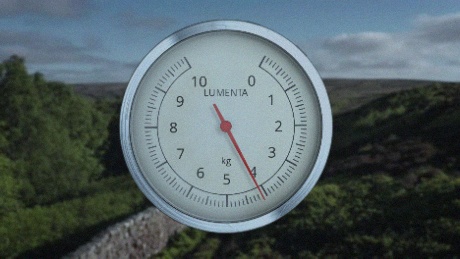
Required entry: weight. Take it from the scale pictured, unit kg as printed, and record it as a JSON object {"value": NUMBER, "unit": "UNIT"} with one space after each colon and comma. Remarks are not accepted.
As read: {"value": 4.1, "unit": "kg"}
